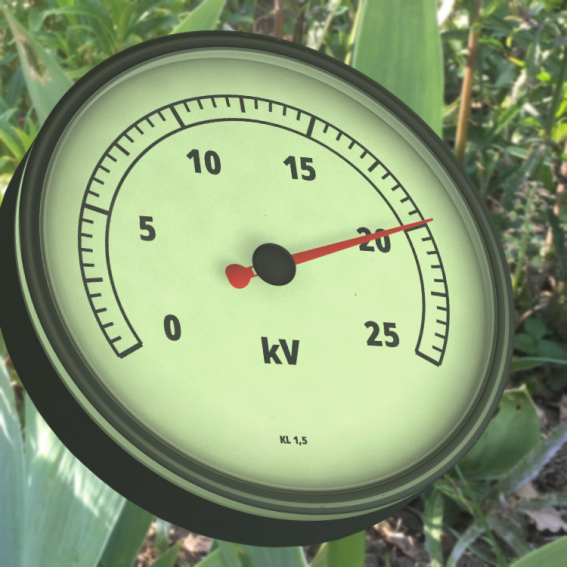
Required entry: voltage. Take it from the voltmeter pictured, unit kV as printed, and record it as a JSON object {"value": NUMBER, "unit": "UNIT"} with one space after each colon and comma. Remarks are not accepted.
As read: {"value": 20, "unit": "kV"}
